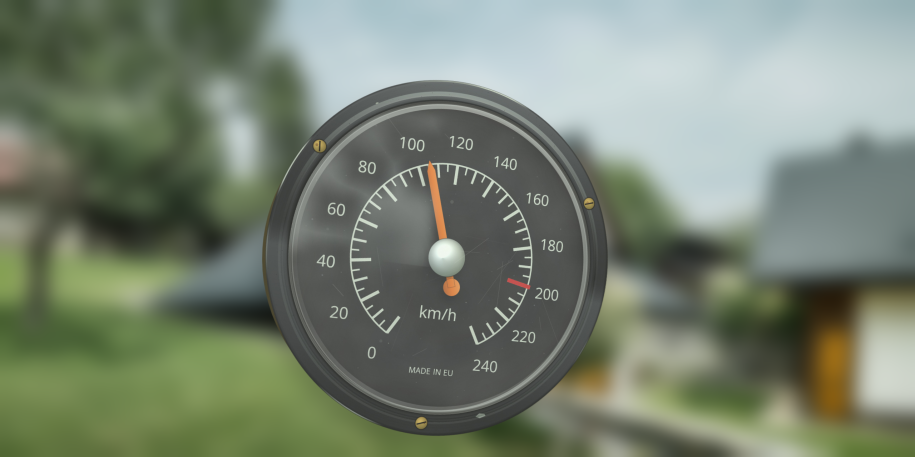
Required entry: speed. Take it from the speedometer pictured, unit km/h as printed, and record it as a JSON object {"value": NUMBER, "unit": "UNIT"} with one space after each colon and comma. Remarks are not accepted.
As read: {"value": 105, "unit": "km/h"}
